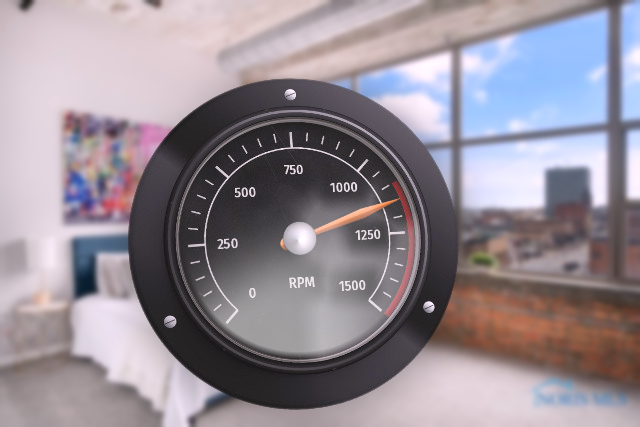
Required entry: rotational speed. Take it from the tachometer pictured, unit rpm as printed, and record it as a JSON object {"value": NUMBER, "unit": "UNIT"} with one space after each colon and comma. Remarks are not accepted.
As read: {"value": 1150, "unit": "rpm"}
